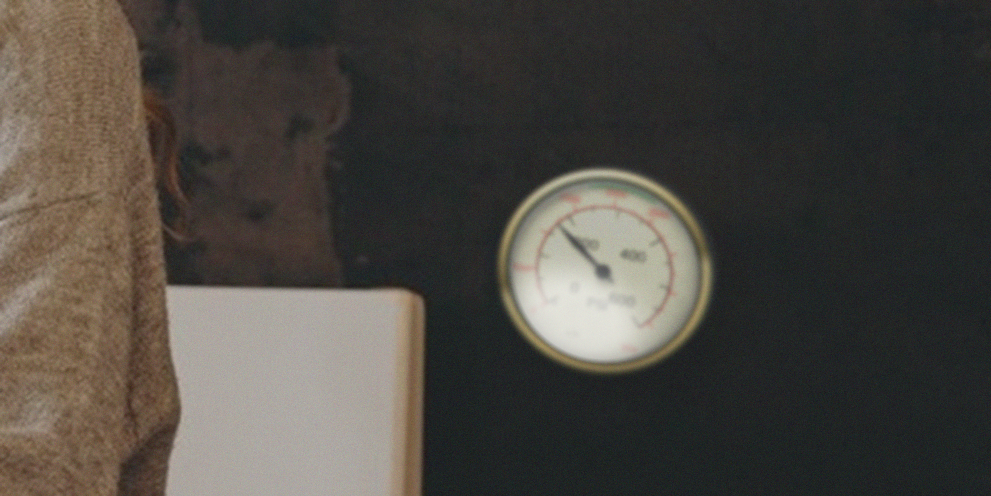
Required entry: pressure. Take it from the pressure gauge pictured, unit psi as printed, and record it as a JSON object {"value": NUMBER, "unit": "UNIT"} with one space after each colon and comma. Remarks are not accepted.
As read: {"value": 175, "unit": "psi"}
